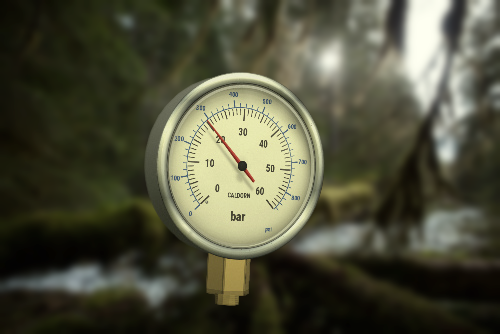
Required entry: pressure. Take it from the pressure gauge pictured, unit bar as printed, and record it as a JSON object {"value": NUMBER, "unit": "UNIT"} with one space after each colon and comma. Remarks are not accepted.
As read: {"value": 20, "unit": "bar"}
